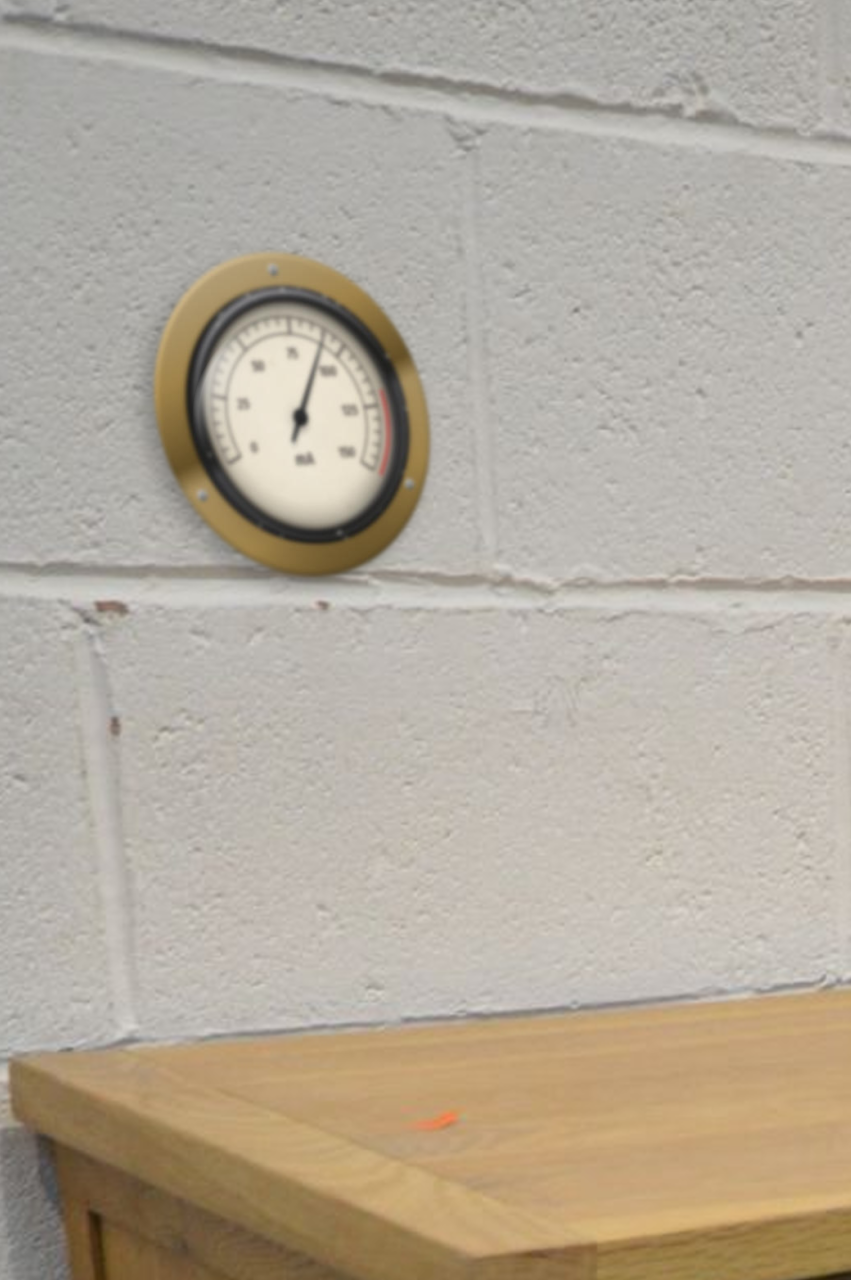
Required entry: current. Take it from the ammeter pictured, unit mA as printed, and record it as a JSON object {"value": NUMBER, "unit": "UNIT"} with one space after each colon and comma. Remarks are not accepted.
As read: {"value": 90, "unit": "mA"}
